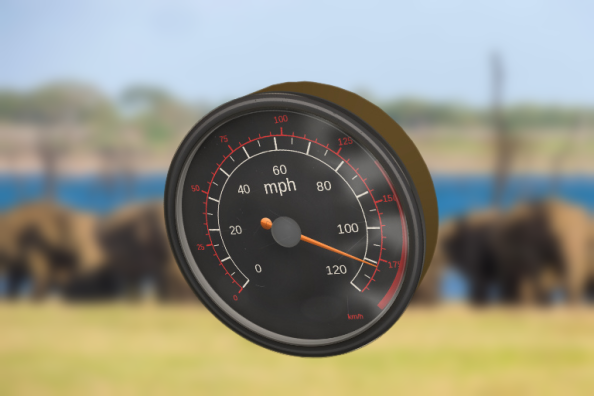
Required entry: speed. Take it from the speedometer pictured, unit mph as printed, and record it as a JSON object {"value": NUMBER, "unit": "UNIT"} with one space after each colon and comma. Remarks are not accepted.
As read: {"value": 110, "unit": "mph"}
